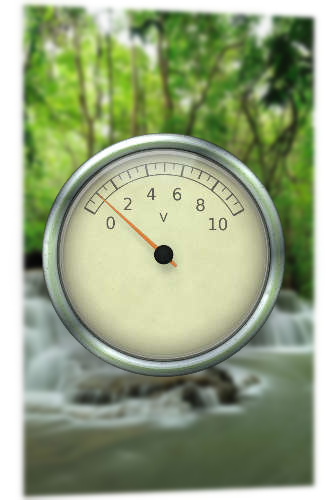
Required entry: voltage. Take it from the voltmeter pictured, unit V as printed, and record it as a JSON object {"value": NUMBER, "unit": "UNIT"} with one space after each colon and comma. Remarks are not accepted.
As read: {"value": 1, "unit": "V"}
